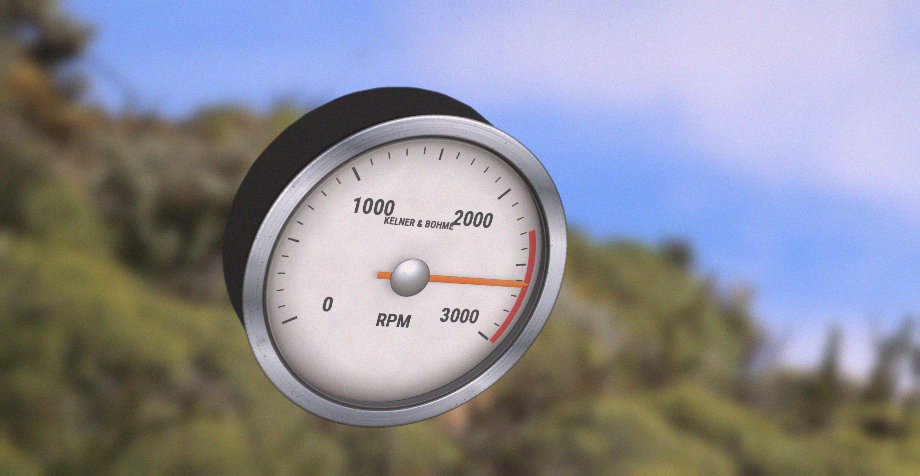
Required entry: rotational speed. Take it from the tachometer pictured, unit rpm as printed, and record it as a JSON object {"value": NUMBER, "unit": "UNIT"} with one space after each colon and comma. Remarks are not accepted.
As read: {"value": 2600, "unit": "rpm"}
